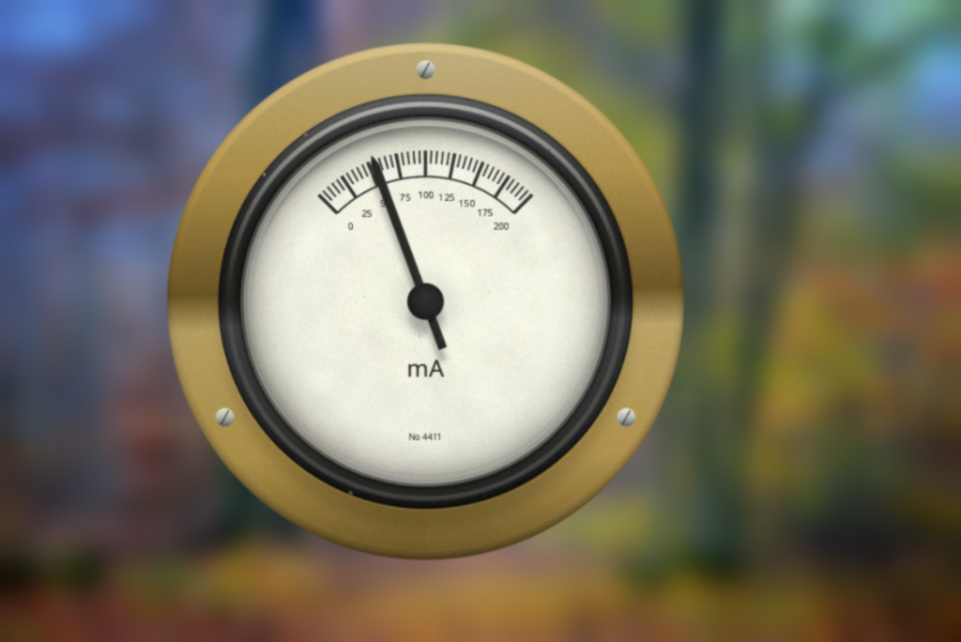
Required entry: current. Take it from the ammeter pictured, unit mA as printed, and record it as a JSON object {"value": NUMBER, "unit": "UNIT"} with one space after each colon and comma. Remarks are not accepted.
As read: {"value": 55, "unit": "mA"}
